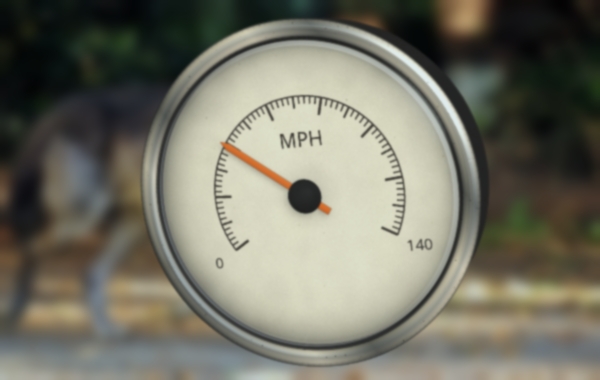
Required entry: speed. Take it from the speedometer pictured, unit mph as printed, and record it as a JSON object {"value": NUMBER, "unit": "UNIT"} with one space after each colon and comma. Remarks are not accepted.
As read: {"value": 40, "unit": "mph"}
